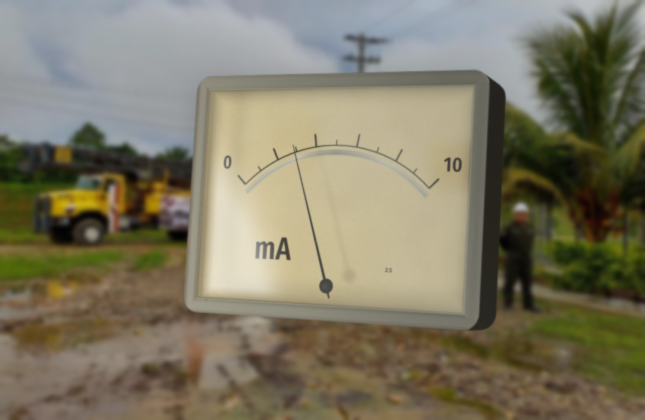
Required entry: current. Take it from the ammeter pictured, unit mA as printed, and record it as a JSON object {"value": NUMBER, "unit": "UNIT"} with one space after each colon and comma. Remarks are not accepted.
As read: {"value": 3, "unit": "mA"}
